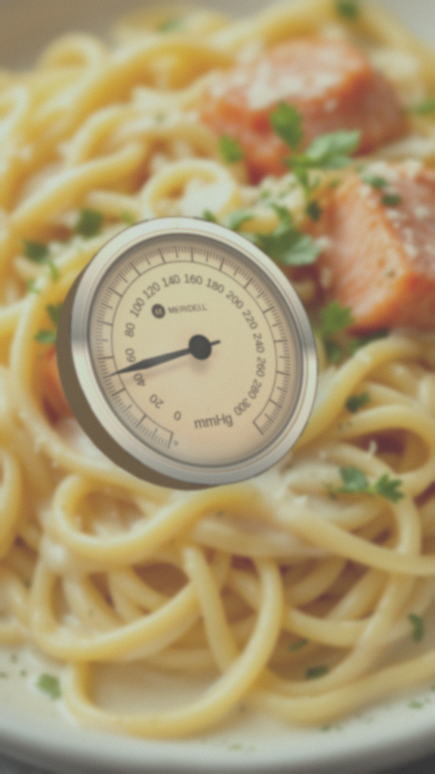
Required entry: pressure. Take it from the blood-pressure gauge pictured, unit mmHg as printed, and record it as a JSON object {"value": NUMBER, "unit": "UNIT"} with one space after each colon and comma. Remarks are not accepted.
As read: {"value": 50, "unit": "mmHg"}
